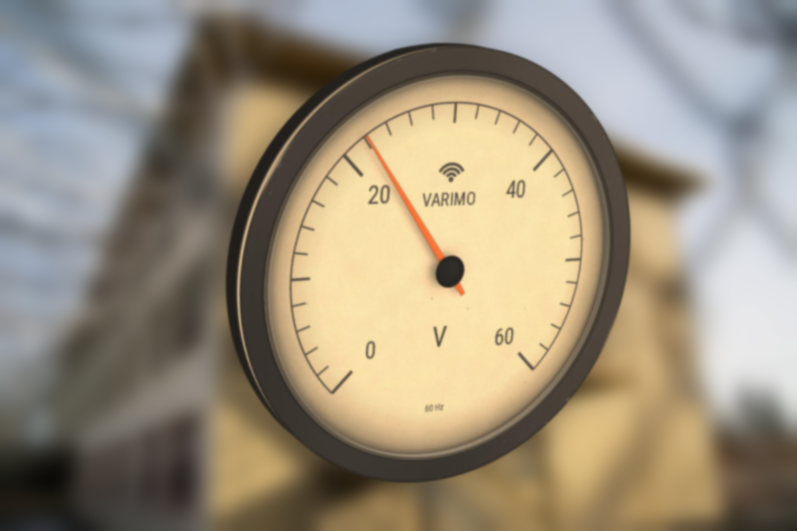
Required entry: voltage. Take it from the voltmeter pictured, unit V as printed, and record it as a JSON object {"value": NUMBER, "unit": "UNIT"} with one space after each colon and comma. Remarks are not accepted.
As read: {"value": 22, "unit": "V"}
